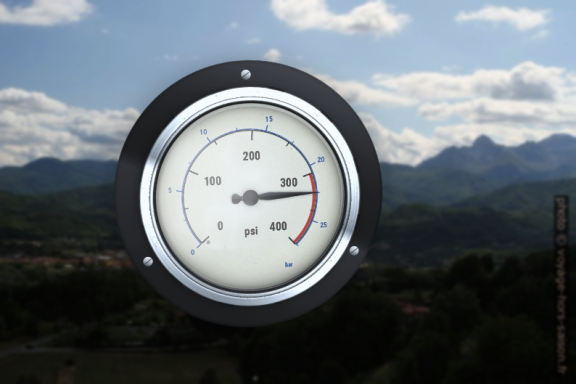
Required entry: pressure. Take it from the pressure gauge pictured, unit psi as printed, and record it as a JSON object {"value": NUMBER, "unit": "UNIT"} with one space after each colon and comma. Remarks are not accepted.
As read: {"value": 325, "unit": "psi"}
